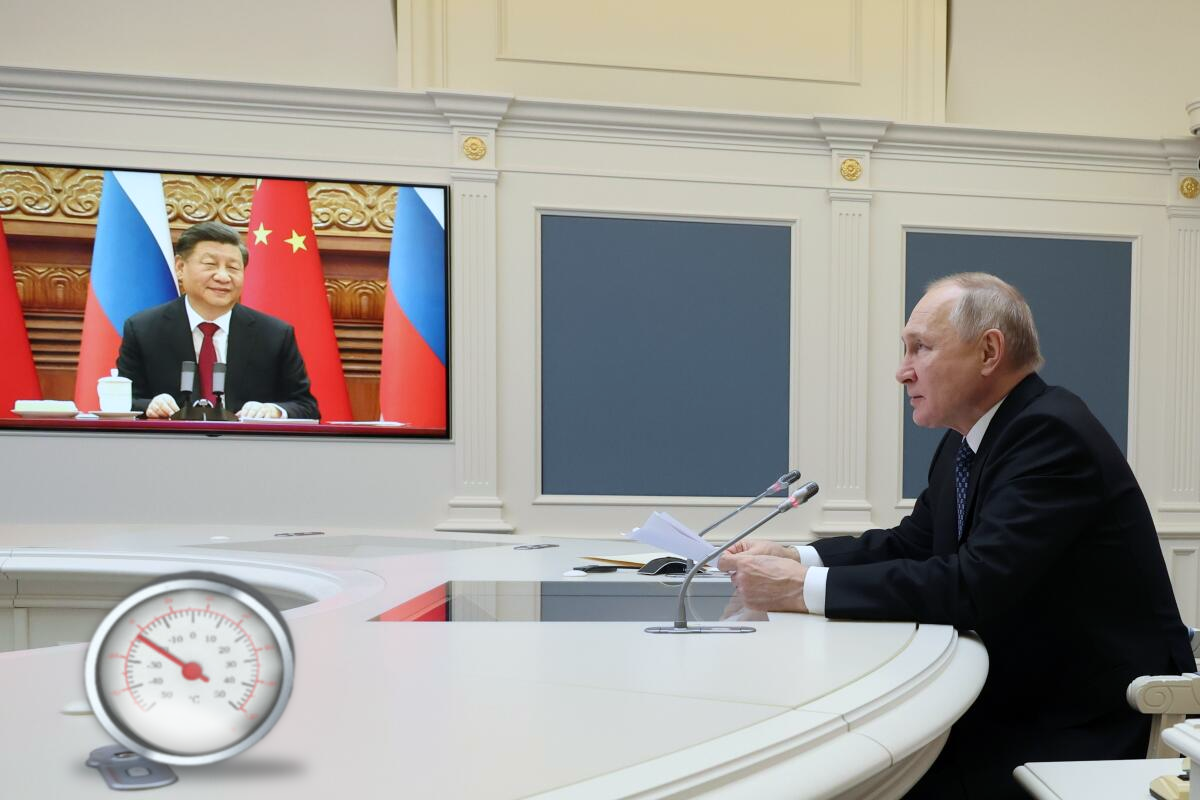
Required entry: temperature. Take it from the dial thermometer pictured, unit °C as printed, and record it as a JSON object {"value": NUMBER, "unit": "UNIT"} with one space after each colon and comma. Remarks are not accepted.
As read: {"value": -20, "unit": "°C"}
